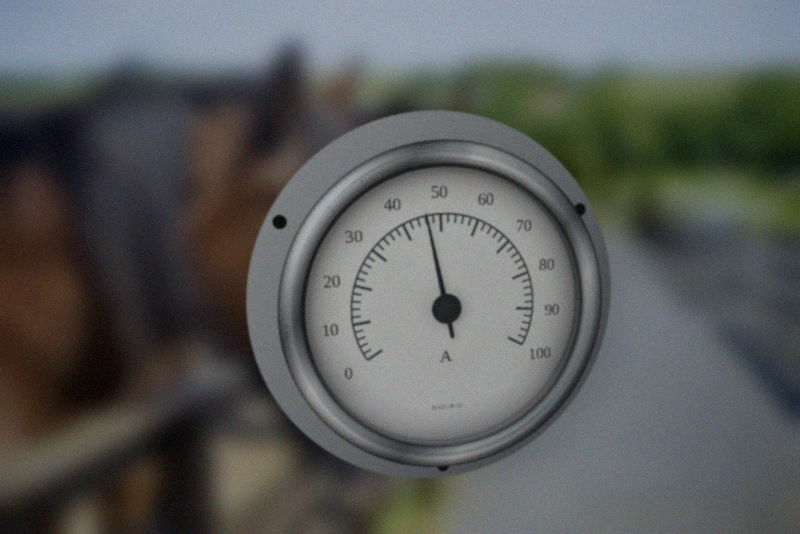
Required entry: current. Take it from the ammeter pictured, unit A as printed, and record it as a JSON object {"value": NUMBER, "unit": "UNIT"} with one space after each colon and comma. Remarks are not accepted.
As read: {"value": 46, "unit": "A"}
